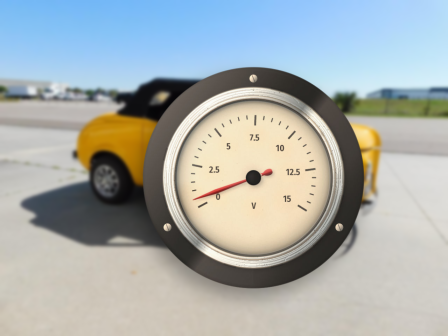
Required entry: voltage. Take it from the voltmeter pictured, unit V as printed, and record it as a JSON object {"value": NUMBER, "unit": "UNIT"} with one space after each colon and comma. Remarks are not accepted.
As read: {"value": 0.5, "unit": "V"}
